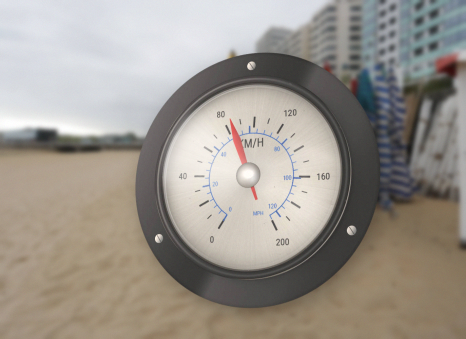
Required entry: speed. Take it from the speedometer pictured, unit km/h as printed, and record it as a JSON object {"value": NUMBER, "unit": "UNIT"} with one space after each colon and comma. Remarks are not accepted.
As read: {"value": 85, "unit": "km/h"}
